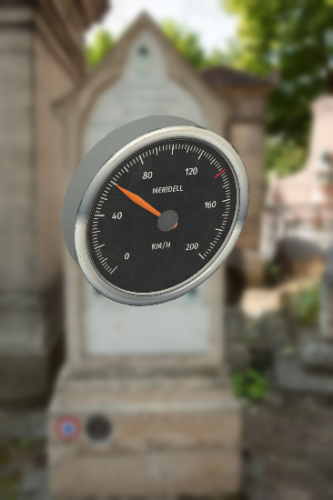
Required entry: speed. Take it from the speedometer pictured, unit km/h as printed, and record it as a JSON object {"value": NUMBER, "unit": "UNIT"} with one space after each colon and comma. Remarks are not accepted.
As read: {"value": 60, "unit": "km/h"}
